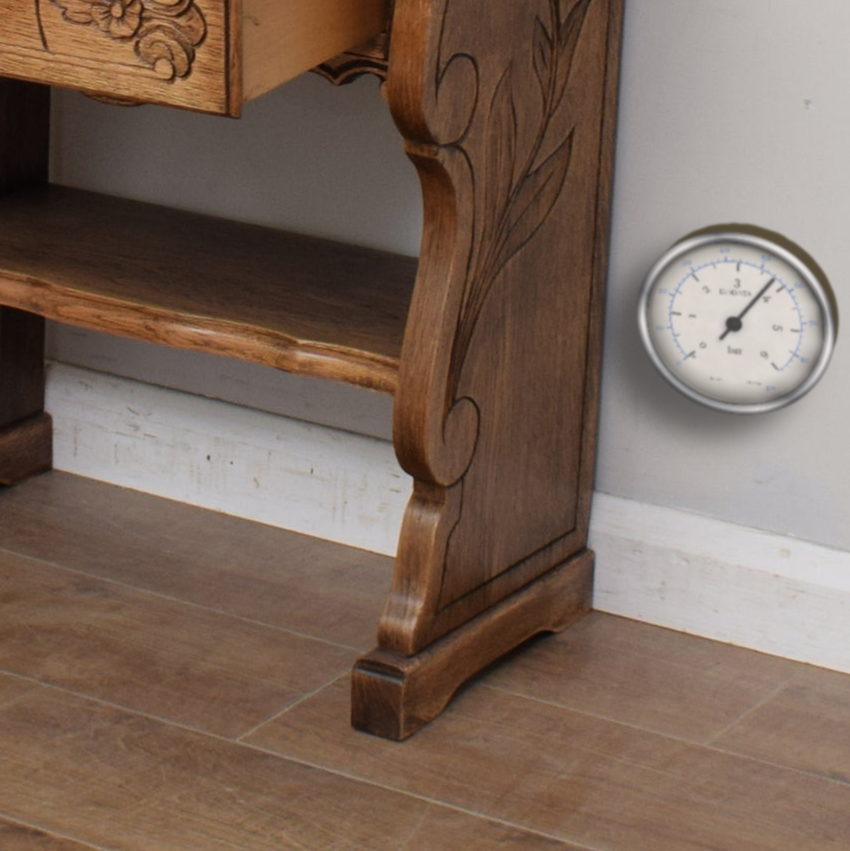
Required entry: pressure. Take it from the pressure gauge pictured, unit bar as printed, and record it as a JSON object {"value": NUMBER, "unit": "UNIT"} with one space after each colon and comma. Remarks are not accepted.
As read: {"value": 3.75, "unit": "bar"}
